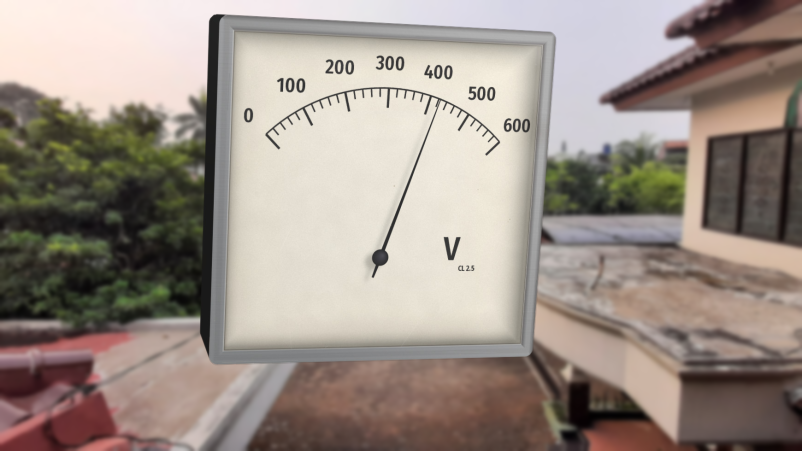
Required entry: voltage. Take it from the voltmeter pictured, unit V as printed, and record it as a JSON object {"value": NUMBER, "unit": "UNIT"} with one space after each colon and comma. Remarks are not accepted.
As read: {"value": 420, "unit": "V"}
